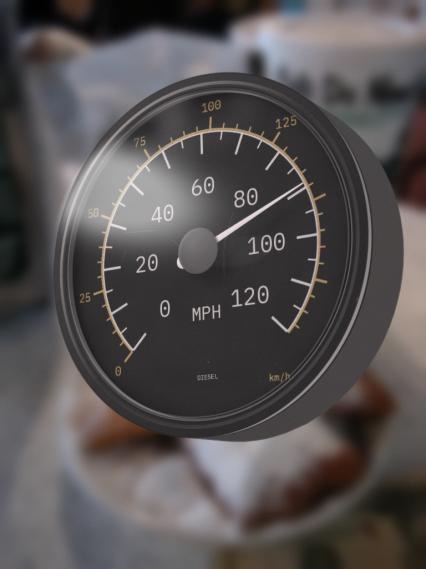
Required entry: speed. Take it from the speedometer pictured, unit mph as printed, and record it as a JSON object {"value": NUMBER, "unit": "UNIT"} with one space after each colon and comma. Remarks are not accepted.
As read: {"value": 90, "unit": "mph"}
